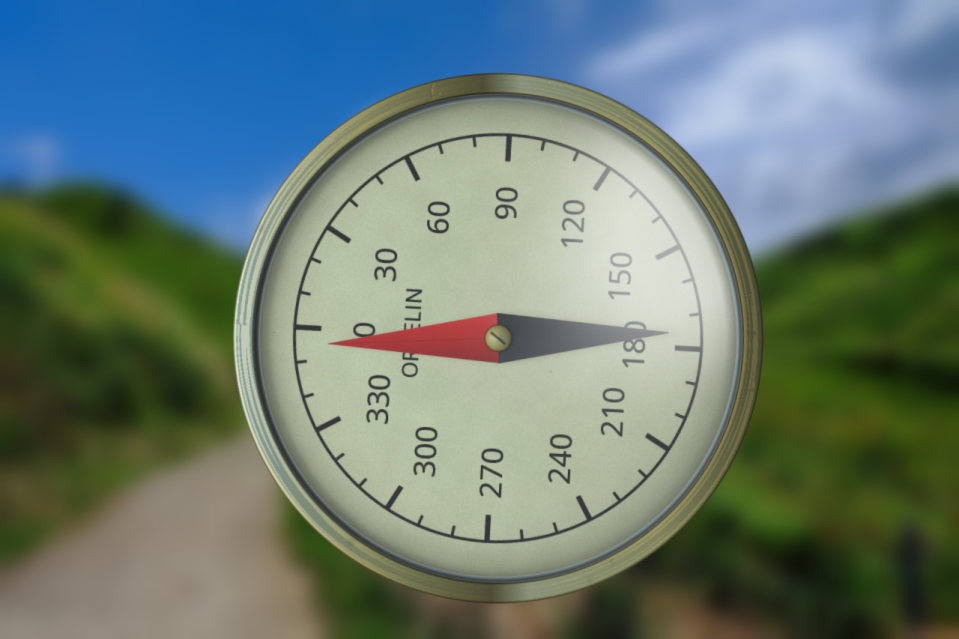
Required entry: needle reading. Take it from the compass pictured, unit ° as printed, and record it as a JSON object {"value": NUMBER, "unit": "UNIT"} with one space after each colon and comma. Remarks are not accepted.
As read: {"value": 355, "unit": "°"}
